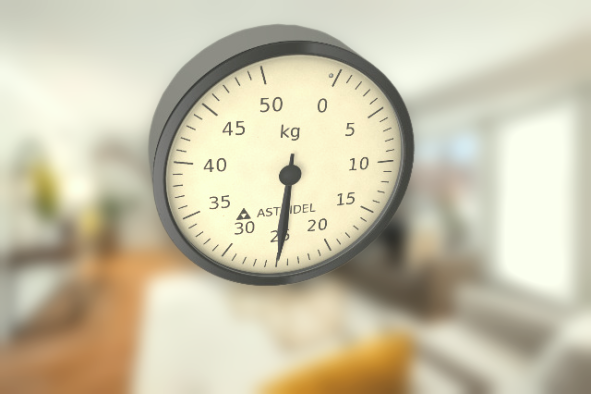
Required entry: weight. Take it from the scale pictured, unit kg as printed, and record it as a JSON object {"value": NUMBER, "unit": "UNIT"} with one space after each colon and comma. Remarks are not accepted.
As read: {"value": 25, "unit": "kg"}
